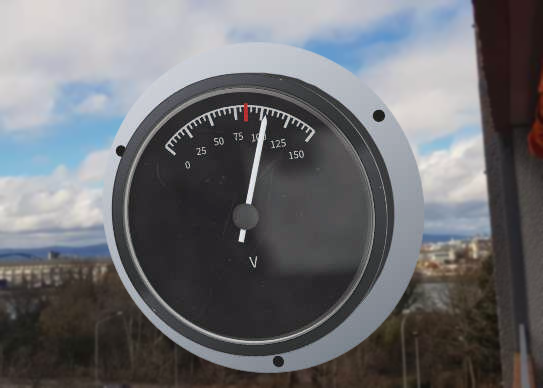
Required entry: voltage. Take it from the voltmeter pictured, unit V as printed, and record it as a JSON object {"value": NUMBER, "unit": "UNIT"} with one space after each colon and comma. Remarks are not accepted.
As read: {"value": 105, "unit": "V"}
